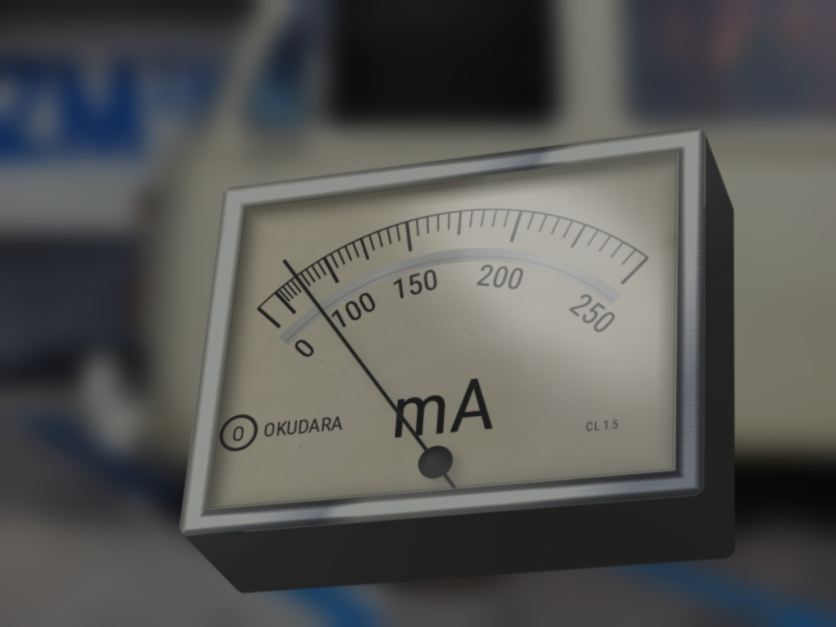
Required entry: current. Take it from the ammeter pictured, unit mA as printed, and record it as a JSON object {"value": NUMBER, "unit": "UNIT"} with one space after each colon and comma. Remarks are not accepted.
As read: {"value": 75, "unit": "mA"}
